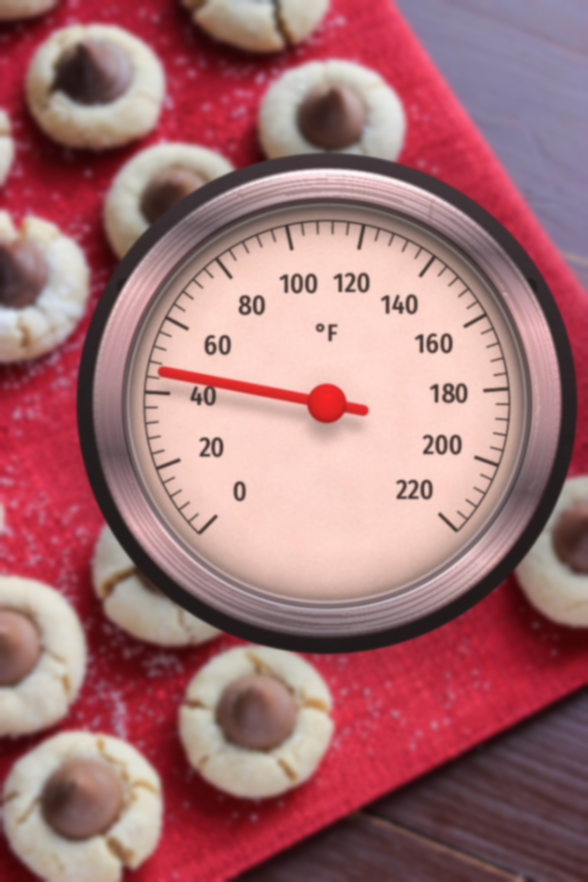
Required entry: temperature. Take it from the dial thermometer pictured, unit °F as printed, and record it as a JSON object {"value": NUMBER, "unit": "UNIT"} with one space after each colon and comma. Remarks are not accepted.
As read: {"value": 46, "unit": "°F"}
